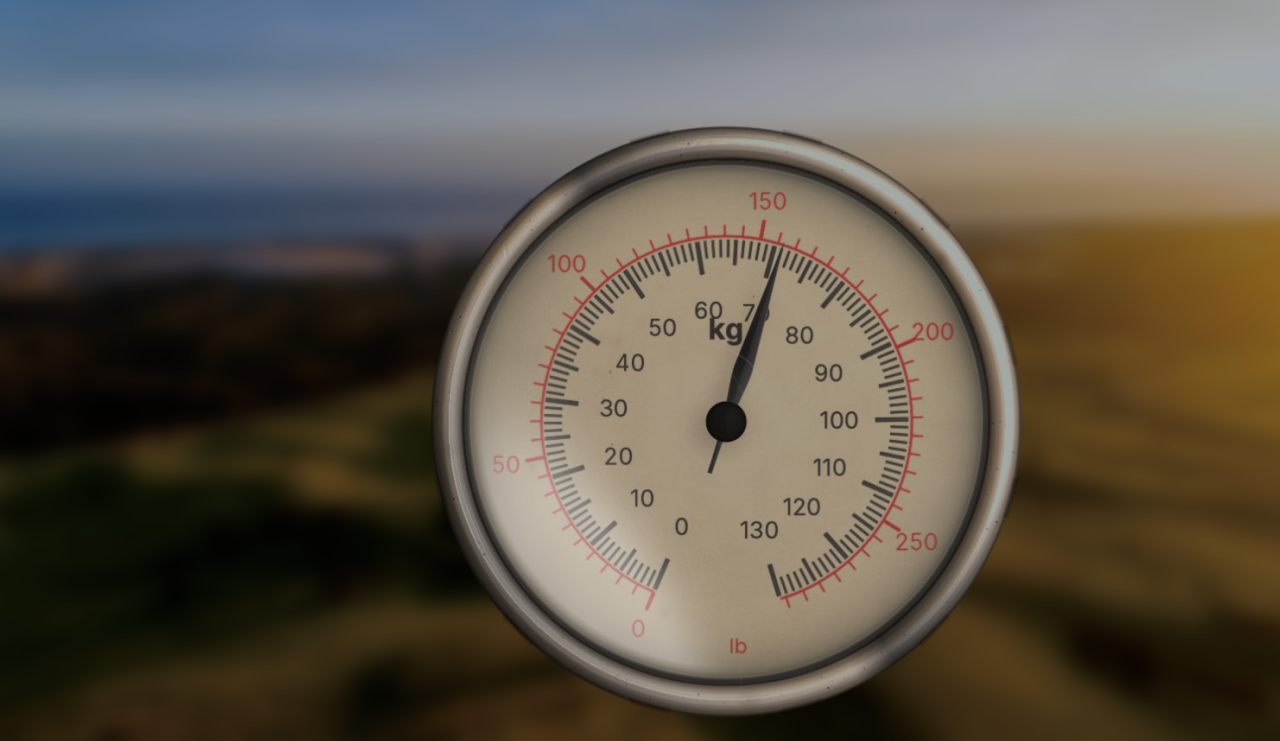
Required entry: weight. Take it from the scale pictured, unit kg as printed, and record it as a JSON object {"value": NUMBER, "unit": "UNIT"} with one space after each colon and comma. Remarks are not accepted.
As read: {"value": 71, "unit": "kg"}
